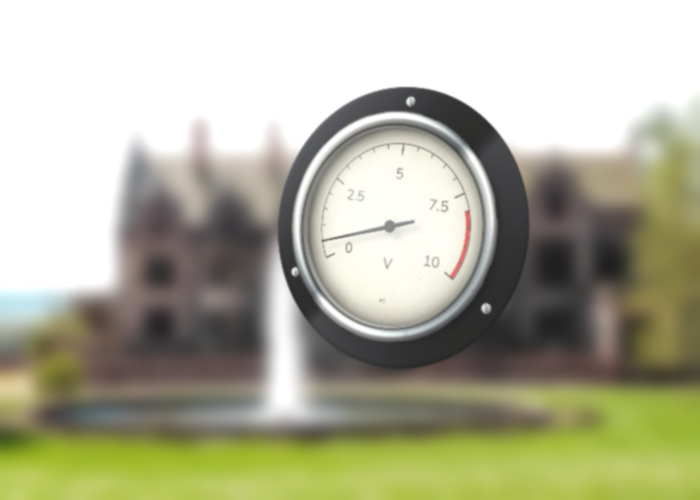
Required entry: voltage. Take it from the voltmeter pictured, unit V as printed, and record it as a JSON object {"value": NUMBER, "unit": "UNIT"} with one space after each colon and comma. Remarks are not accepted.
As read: {"value": 0.5, "unit": "V"}
